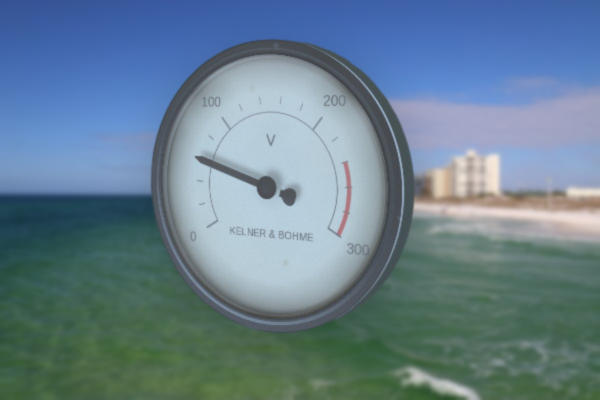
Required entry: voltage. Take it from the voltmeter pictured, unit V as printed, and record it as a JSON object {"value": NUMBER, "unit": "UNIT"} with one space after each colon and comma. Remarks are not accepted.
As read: {"value": 60, "unit": "V"}
